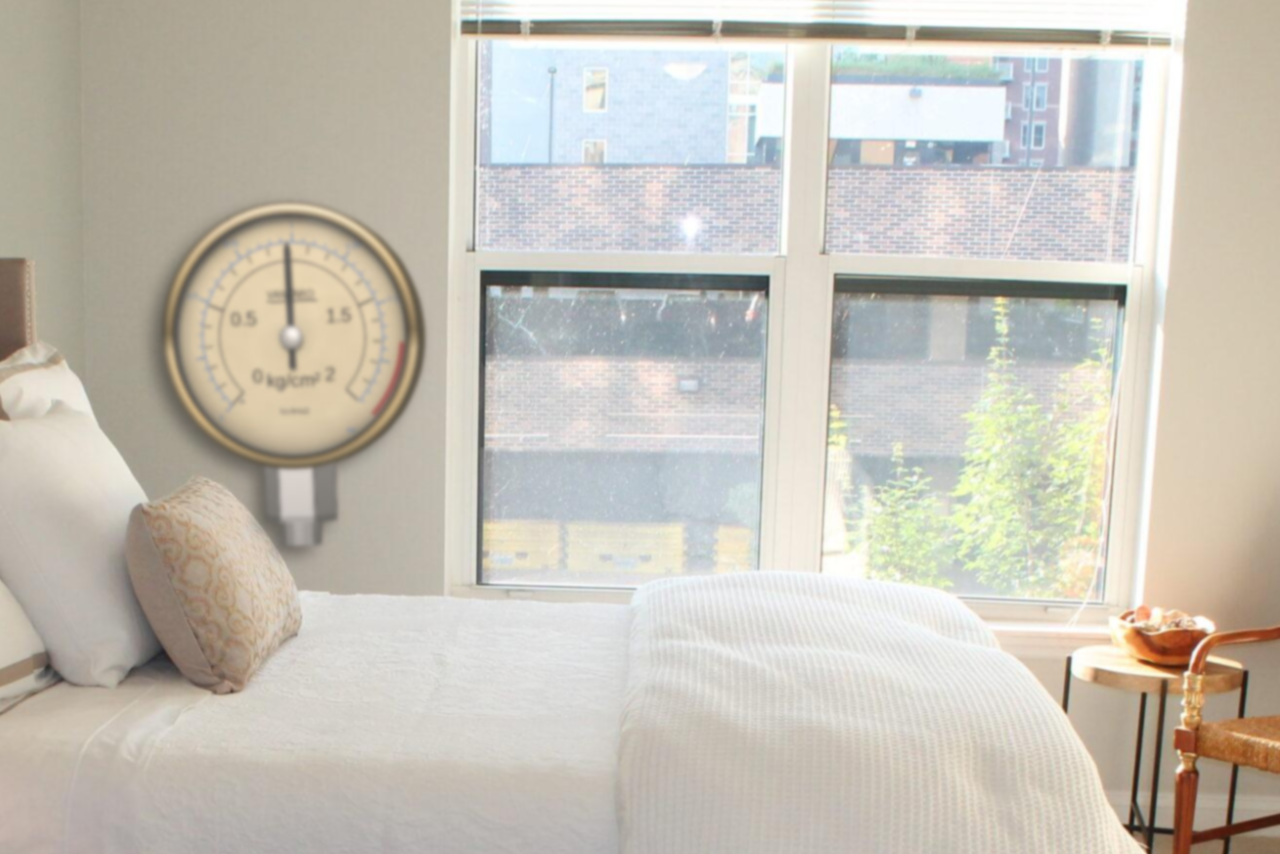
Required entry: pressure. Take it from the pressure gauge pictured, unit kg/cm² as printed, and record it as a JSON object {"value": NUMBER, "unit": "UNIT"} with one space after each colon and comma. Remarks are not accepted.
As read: {"value": 1, "unit": "kg/cm²"}
